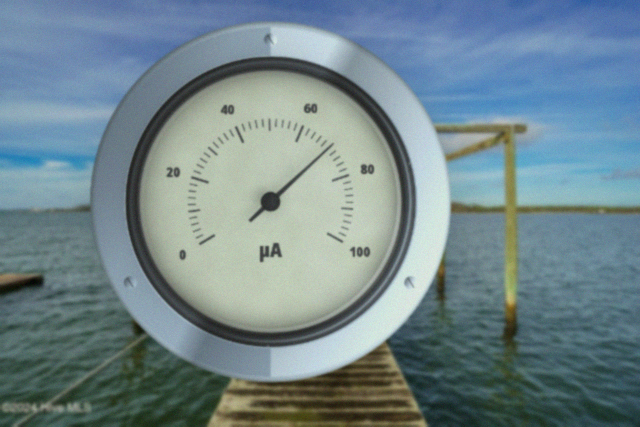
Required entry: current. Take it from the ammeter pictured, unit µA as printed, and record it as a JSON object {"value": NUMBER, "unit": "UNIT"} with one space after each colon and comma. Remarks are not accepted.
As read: {"value": 70, "unit": "µA"}
